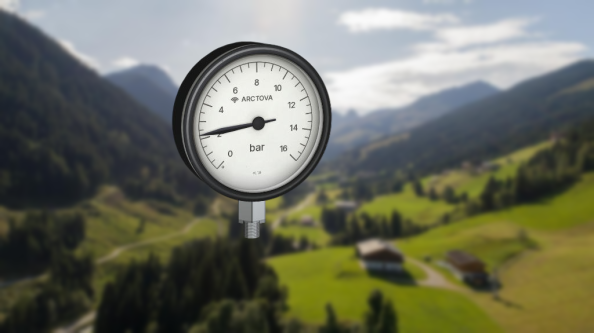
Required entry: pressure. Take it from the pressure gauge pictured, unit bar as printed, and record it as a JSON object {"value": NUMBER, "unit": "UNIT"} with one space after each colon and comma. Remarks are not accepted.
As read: {"value": 2.25, "unit": "bar"}
